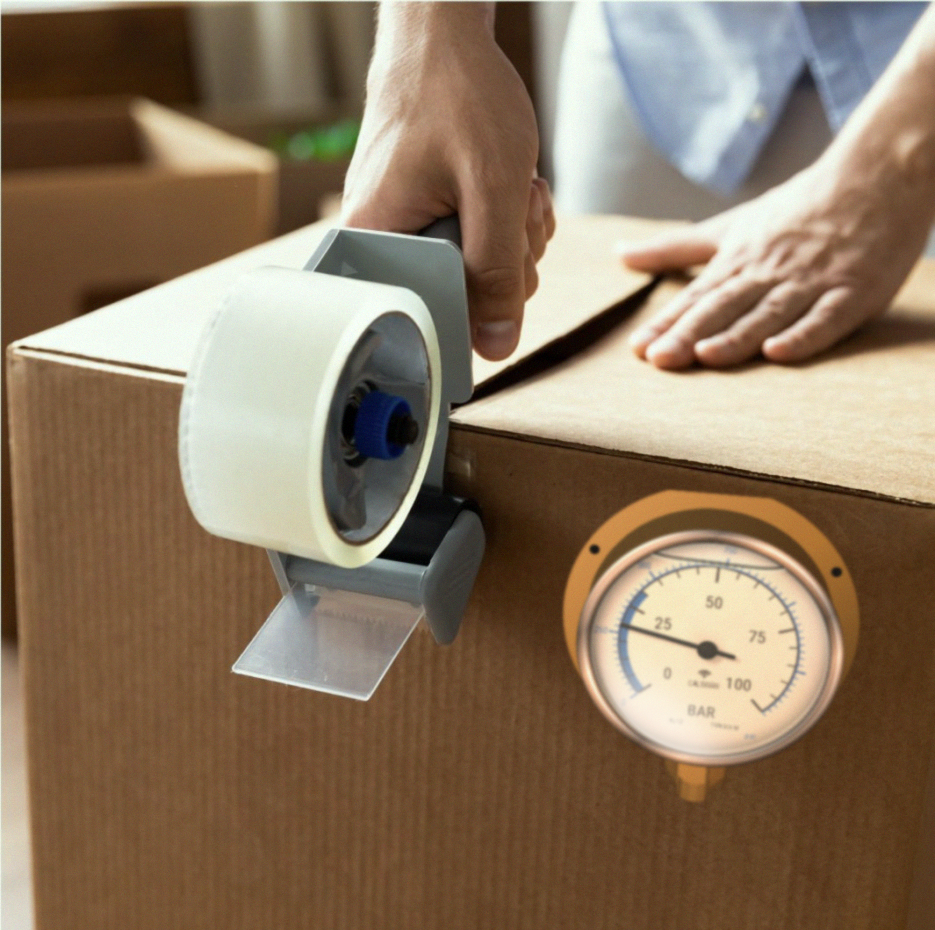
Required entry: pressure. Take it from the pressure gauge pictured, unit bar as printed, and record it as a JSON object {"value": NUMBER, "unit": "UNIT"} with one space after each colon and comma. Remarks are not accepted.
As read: {"value": 20, "unit": "bar"}
